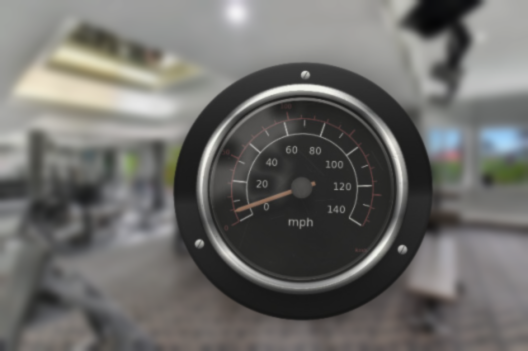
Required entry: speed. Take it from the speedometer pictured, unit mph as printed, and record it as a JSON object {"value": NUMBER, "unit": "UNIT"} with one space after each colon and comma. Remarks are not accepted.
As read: {"value": 5, "unit": "mph"}
